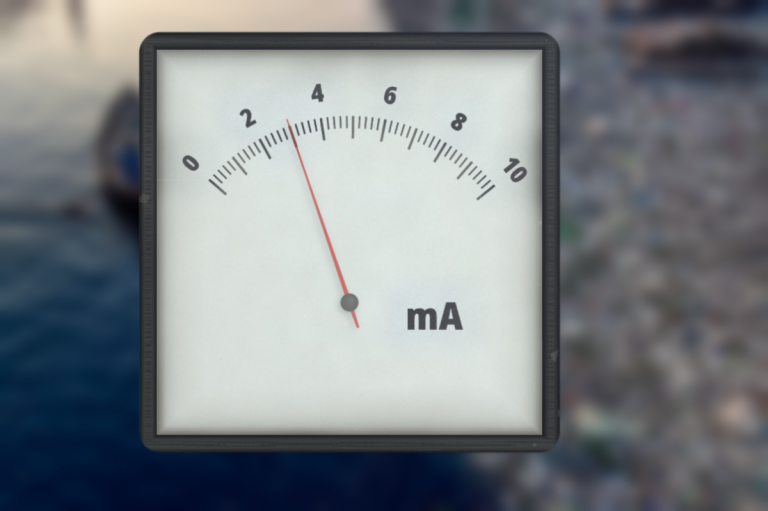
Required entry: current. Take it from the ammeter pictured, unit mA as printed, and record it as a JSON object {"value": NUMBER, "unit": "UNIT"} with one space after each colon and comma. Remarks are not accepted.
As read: {"value": 3, "unit": "mA"}
